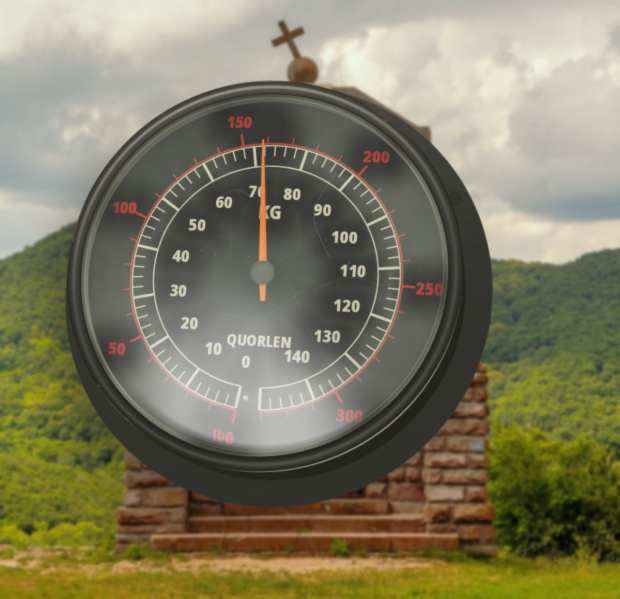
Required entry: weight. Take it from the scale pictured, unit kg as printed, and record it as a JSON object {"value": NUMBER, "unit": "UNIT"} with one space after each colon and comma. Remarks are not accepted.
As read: {"value": 72, "unit": "kg"}
